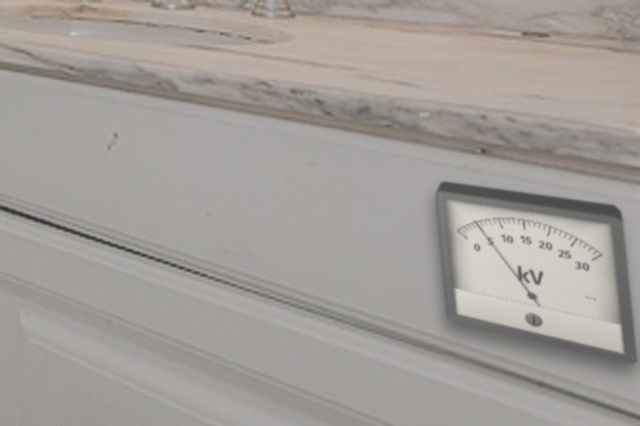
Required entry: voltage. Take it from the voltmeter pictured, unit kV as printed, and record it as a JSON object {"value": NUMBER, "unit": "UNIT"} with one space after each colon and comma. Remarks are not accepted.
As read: {"value": 5, "unit": "kV"}
